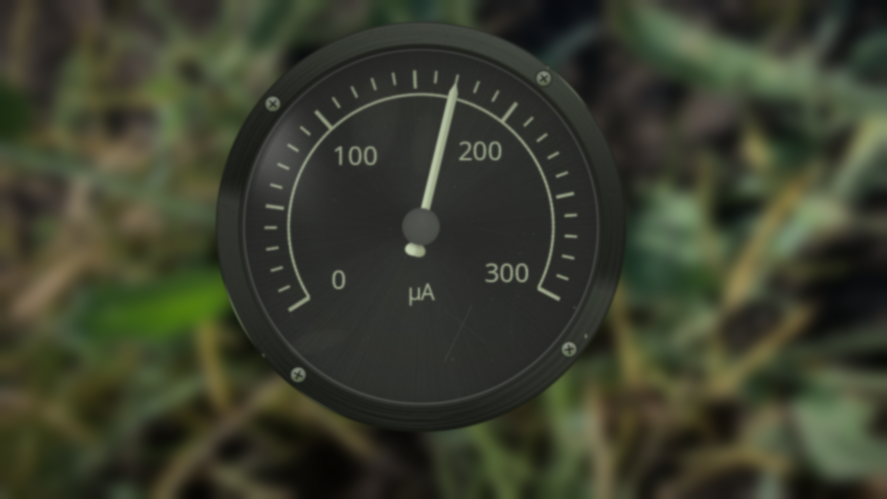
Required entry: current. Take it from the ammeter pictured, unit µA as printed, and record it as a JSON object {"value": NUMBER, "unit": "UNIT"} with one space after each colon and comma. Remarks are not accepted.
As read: {"value": 170, "unit": "µA"}
